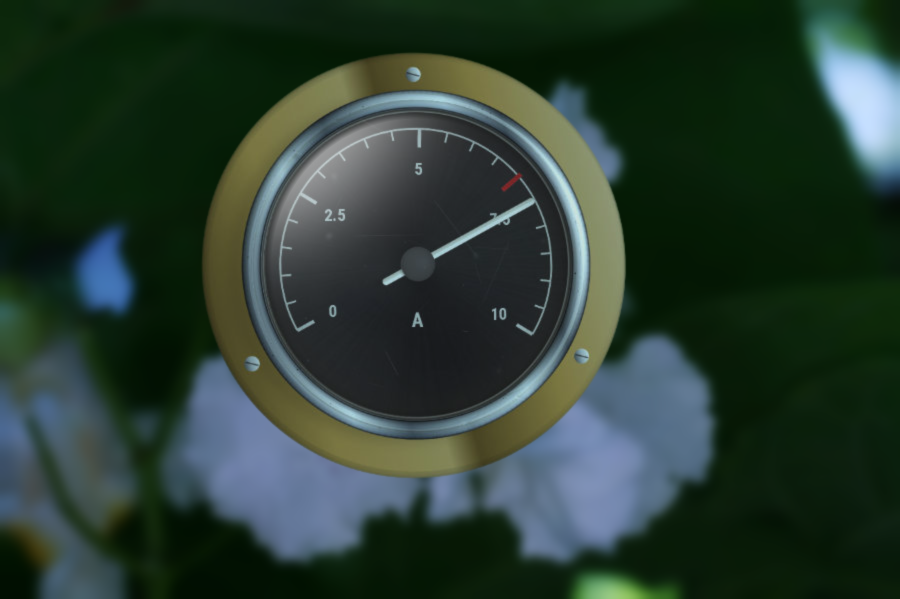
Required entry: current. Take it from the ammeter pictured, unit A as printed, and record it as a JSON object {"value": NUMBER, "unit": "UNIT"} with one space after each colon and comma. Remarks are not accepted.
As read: {"value": 7.5, "unit": "A"}
